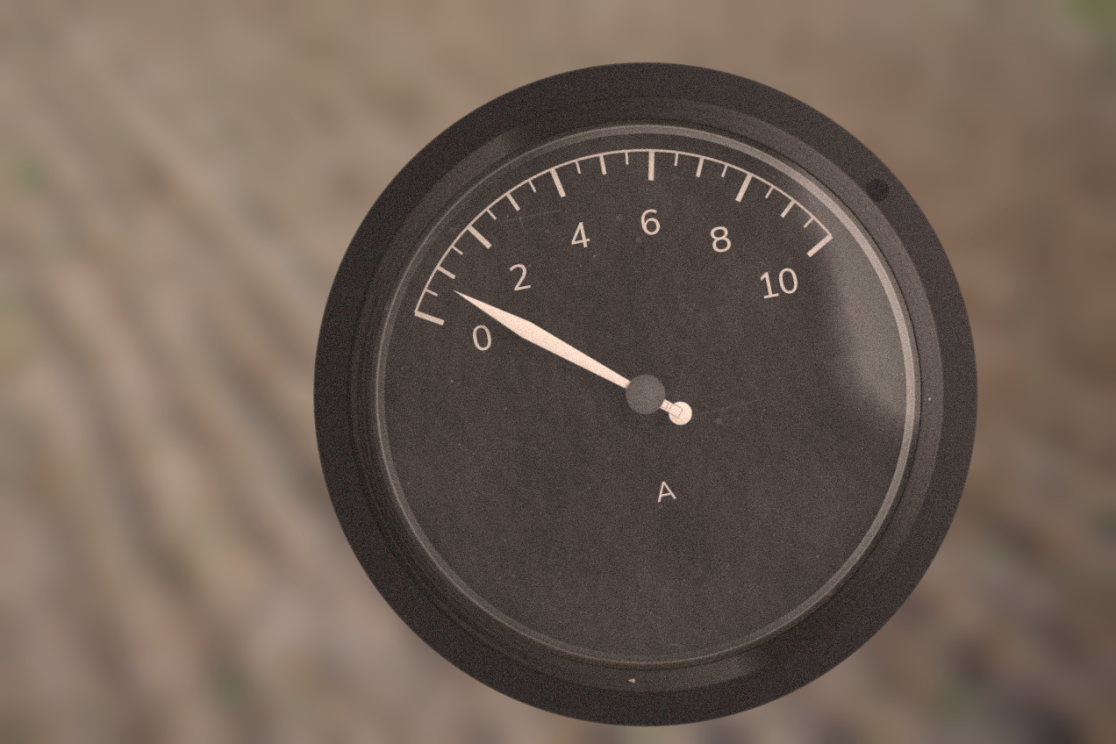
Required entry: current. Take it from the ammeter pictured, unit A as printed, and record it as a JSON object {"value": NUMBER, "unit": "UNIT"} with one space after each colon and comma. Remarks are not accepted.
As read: {"value": 0.75, "unit": "A"}
